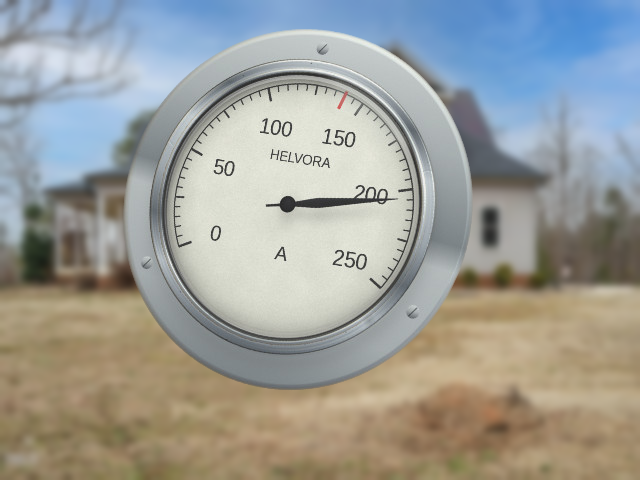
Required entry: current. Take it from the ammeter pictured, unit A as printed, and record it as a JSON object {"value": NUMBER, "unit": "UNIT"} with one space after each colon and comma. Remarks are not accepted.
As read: {"value": 205, "unit": "A"}
